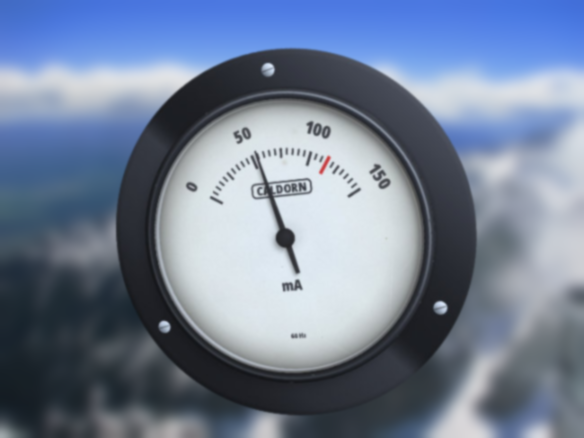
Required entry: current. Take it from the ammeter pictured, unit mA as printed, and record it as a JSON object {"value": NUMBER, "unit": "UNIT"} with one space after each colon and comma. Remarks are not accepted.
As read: {"value": 55, "unit": "mA"}
